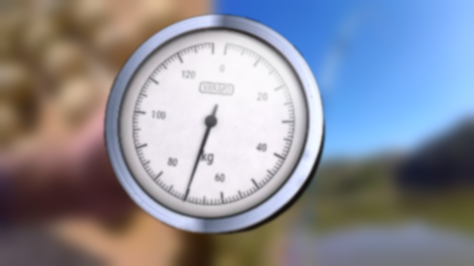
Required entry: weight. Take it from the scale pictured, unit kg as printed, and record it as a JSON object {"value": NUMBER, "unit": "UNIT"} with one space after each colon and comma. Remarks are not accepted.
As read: {"value": 70, "unit": "kg"}
